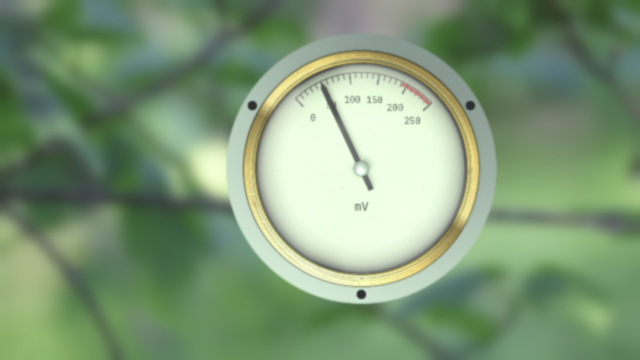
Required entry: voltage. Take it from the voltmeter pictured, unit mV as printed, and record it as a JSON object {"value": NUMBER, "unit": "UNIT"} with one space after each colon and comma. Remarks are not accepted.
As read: {"value": 50, "unit": "mV"}
